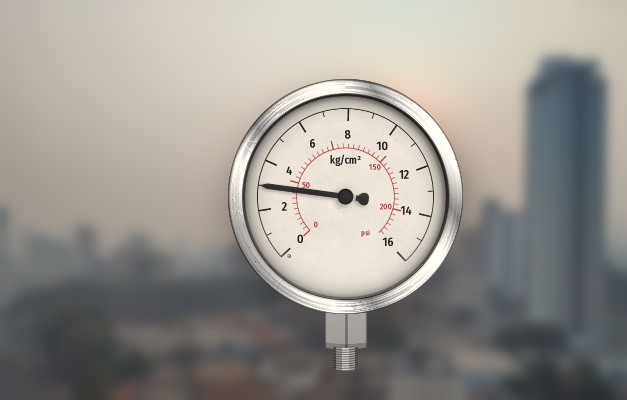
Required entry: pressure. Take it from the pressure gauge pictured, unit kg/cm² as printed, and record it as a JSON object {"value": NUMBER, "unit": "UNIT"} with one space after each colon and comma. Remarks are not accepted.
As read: {"value": 3, "unit": "kg/cm²"}
